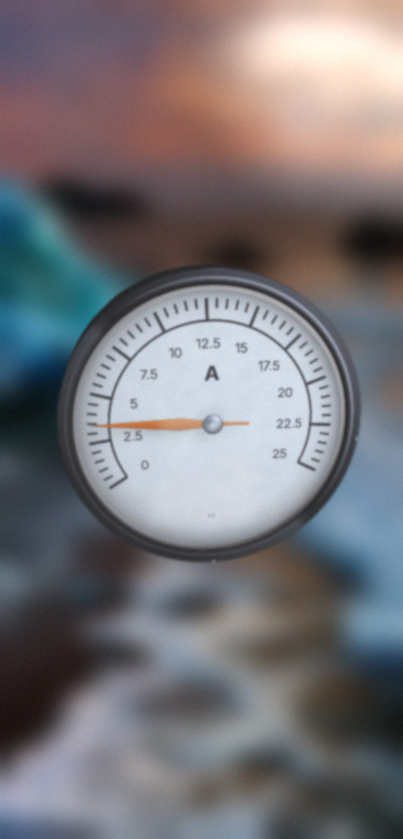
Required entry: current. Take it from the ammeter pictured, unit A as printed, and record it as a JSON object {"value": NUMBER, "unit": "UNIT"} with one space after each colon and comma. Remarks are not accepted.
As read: {"value": 3.5, "unit": "A"}
